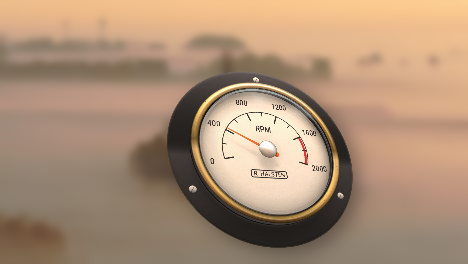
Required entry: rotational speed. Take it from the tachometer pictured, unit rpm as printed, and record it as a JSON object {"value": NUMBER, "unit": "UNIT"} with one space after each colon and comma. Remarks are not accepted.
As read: {"value": 400, "unit": "rpm"}
